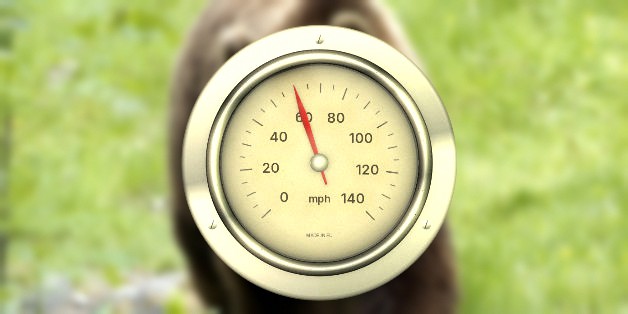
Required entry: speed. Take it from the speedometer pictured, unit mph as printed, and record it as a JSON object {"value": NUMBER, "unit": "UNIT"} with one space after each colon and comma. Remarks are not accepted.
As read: {"value": 60, "unit": "mph"}
